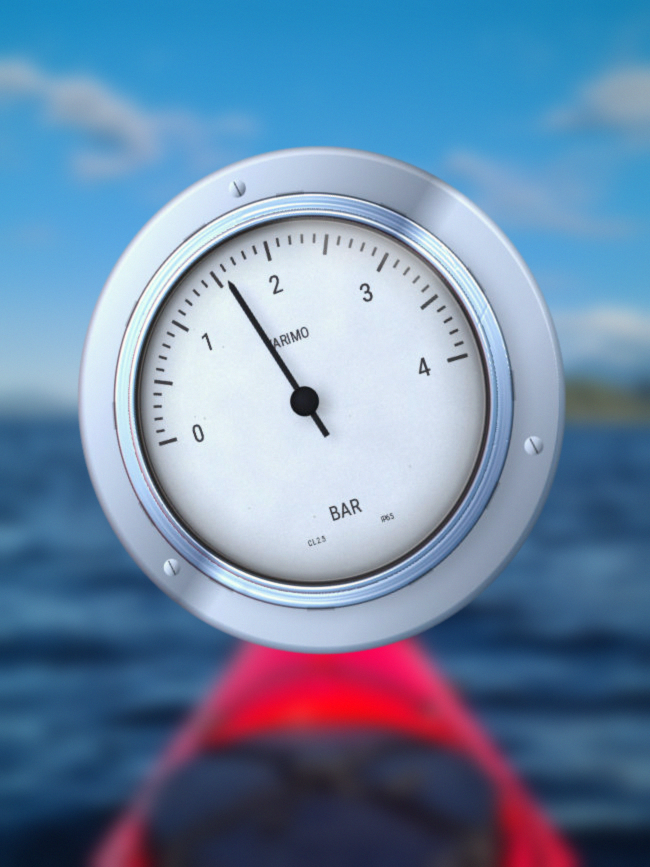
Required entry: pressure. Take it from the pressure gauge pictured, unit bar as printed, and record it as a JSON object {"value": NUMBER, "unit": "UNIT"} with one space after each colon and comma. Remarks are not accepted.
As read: {"value": 1.6, "unit": "bar"}
